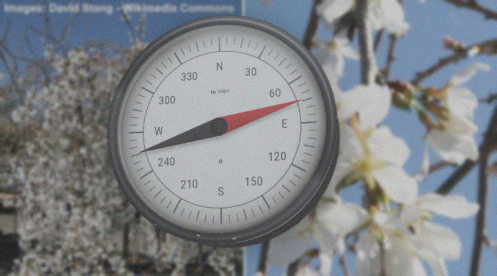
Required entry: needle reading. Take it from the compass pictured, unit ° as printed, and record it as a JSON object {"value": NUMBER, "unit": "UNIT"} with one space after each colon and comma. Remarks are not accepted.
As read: {"value": 75, "unit": "°"}
